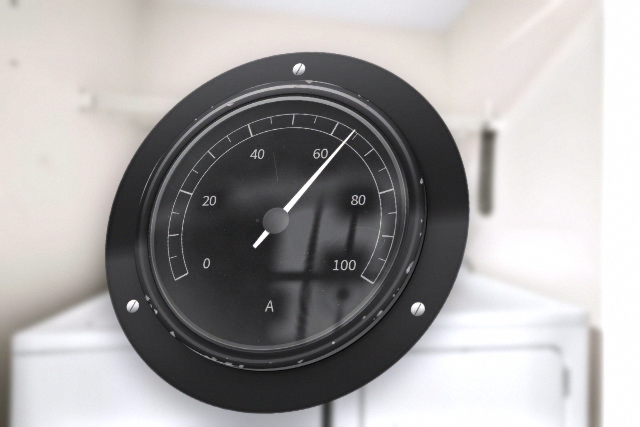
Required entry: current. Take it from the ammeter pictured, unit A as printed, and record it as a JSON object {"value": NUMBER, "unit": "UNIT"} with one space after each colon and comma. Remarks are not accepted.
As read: {"value": 65, "unit": "A"}
